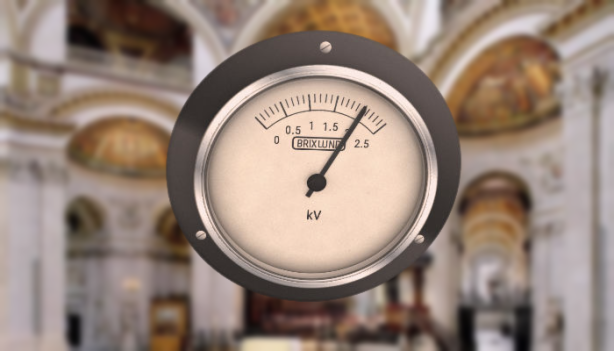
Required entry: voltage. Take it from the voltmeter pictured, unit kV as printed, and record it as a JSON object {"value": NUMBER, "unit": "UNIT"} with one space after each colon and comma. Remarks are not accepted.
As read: {"value": 2, "unit": "kV"}
